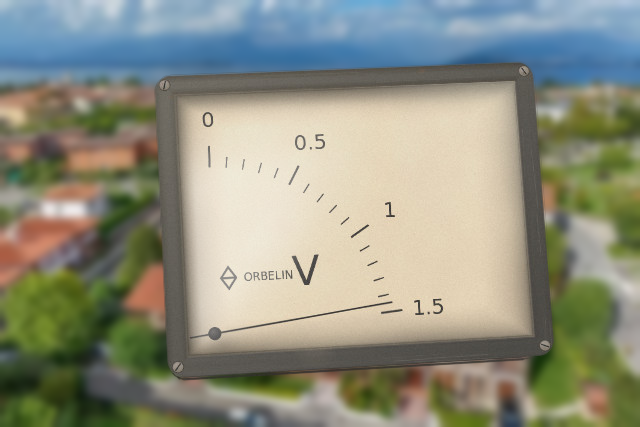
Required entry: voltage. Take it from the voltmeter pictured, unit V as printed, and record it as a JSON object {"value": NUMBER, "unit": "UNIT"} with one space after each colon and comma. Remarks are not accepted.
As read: {"value": 1.45, "unit": "V"}
